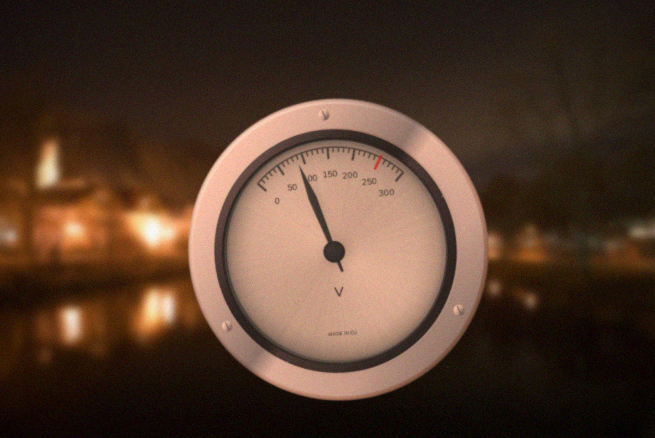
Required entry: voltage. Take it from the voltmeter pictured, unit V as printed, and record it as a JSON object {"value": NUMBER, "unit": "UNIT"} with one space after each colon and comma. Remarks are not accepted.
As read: {"value": 90, "unit": "V"}
